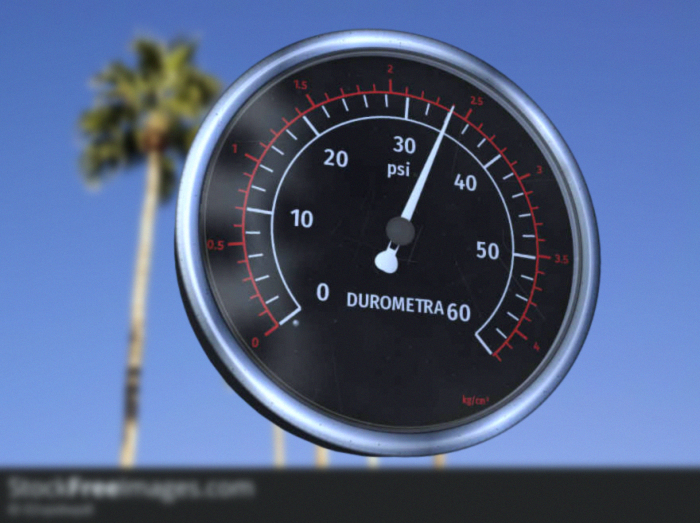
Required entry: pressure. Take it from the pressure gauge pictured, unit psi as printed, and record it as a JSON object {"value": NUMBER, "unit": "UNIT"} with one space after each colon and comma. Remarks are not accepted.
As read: {"value": 34, "unit": "psi"}
